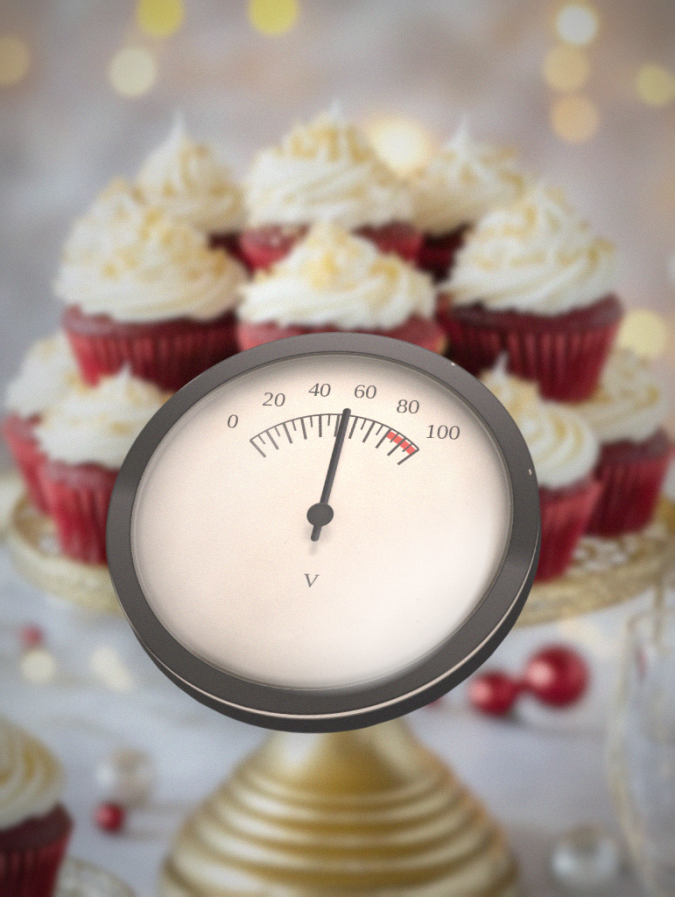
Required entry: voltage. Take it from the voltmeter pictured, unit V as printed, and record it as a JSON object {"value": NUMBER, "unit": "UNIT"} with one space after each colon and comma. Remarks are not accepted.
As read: {"value": 55, "unit": "V"}
